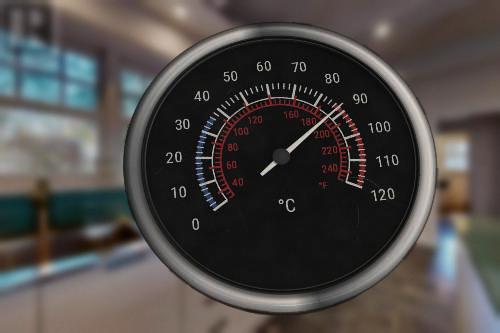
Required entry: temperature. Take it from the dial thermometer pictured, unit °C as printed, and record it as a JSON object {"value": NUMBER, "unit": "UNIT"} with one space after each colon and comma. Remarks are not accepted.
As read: {"value": 88, "unit": "°C"}
